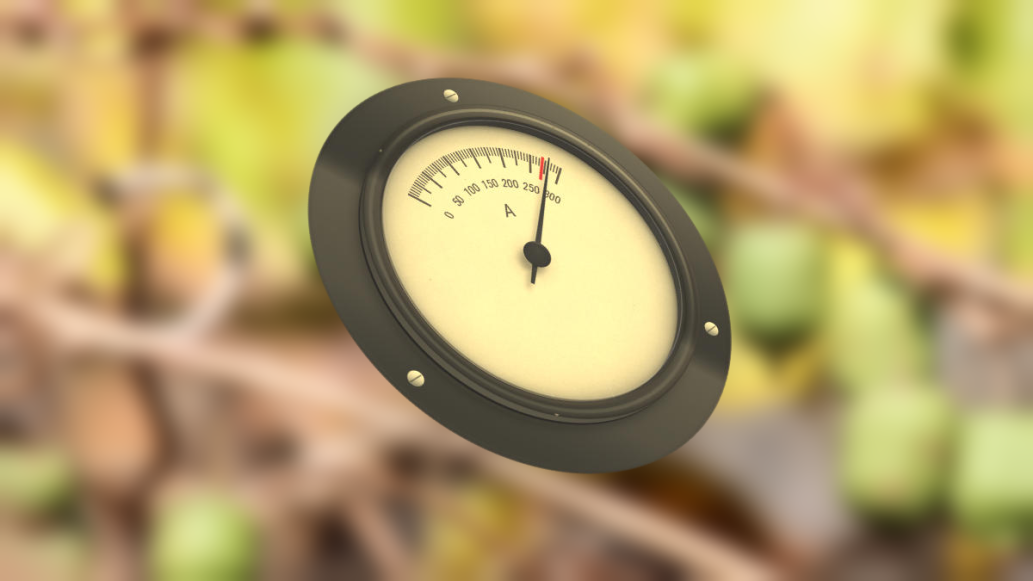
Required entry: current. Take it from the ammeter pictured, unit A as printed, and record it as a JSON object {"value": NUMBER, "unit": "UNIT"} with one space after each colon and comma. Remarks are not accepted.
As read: {"value": 275, "unit": "A"}
